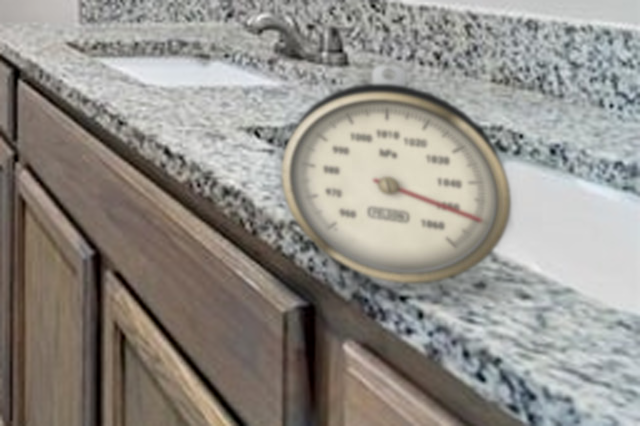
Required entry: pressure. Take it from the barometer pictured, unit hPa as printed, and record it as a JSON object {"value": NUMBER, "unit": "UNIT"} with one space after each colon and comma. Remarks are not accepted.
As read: {"value": 1050, "unit": "hPa"}
